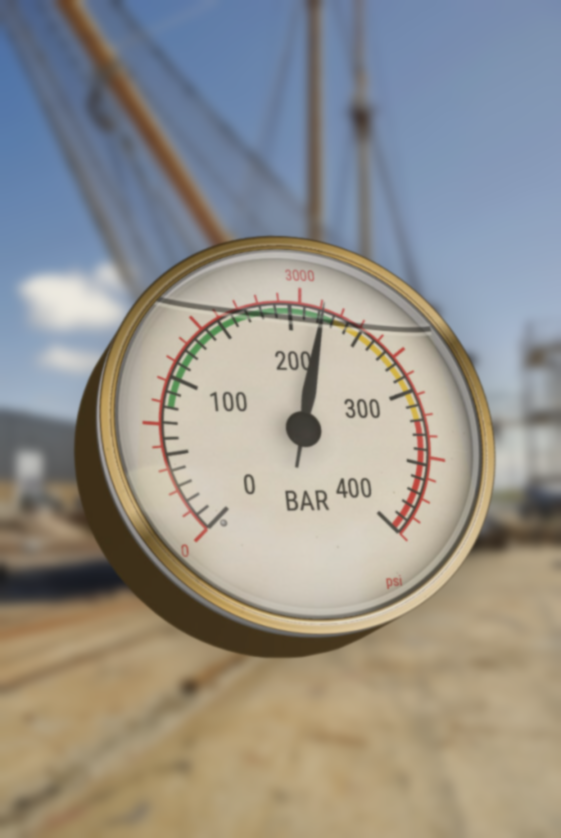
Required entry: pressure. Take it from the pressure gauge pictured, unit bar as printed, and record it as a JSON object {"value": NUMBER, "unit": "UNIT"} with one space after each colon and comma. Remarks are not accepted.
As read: {"value": 220, "unit": "bar"}
